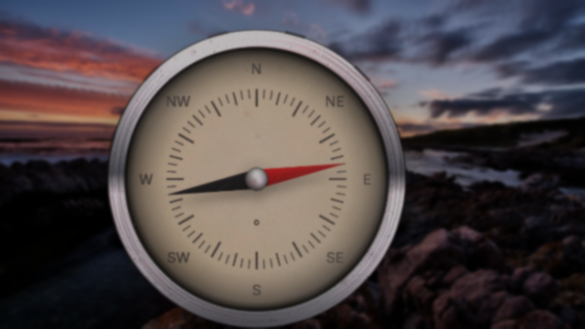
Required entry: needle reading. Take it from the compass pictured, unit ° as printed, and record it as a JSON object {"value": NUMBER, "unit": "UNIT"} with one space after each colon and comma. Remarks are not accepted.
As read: {"value": 80, "unit": "°"}
